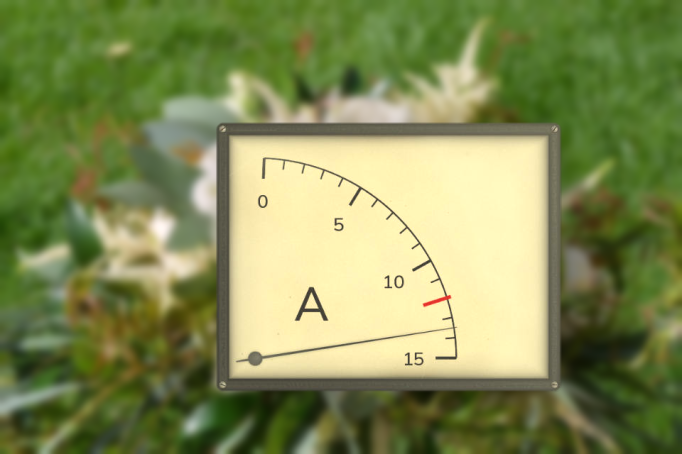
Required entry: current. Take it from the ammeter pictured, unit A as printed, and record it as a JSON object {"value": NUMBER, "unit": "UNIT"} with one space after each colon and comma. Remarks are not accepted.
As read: {"value": 13.5, "unit": "A"}
